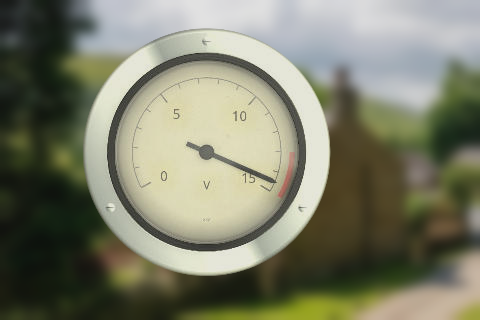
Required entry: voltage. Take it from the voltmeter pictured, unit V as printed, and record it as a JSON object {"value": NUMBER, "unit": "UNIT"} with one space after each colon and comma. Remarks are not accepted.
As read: {"value": 14.5, "unit": "V"}
